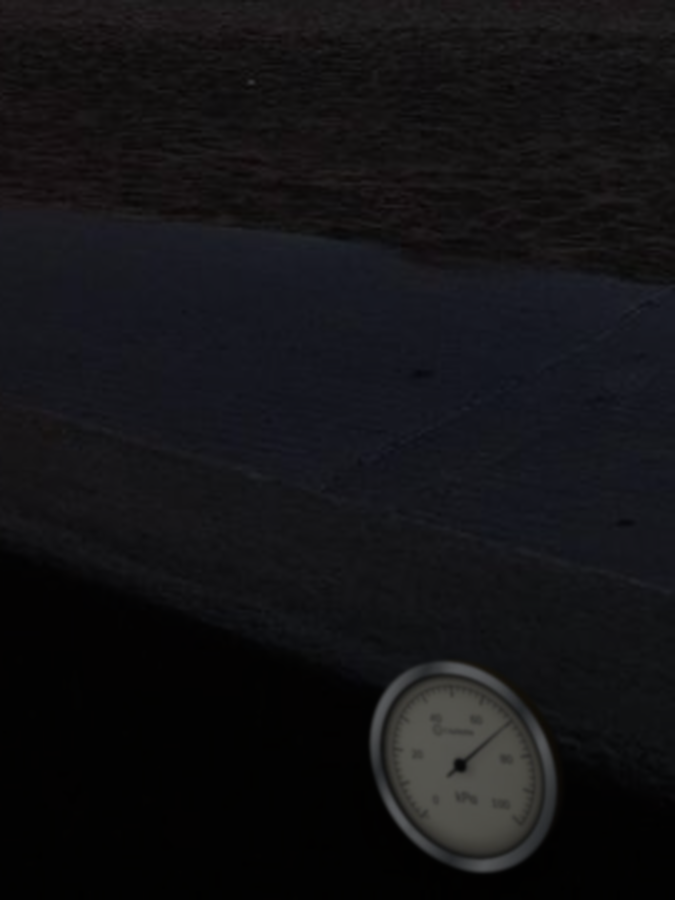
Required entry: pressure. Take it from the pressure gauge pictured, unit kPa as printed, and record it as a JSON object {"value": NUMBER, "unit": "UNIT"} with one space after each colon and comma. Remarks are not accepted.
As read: {"value": 70, "unit": "kPa"}
